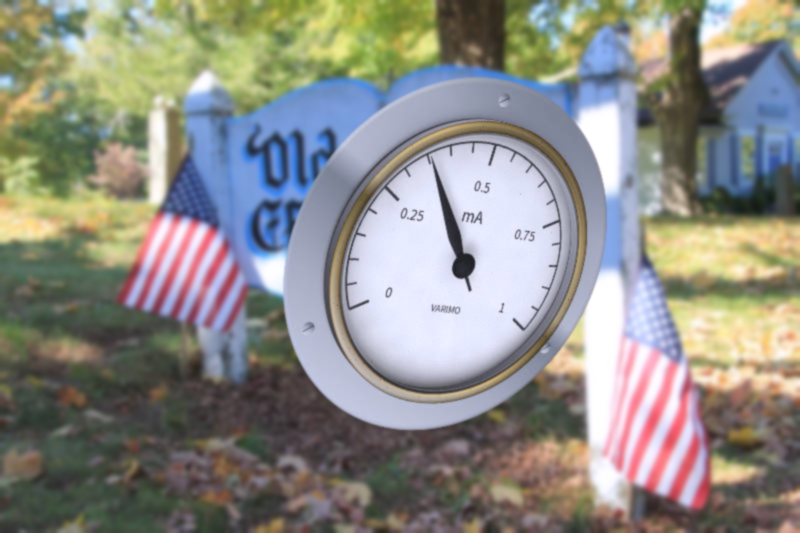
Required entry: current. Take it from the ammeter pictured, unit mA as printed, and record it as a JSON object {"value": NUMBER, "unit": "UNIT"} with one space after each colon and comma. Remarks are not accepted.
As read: {"value": 0.35, "unit": "mA"}
